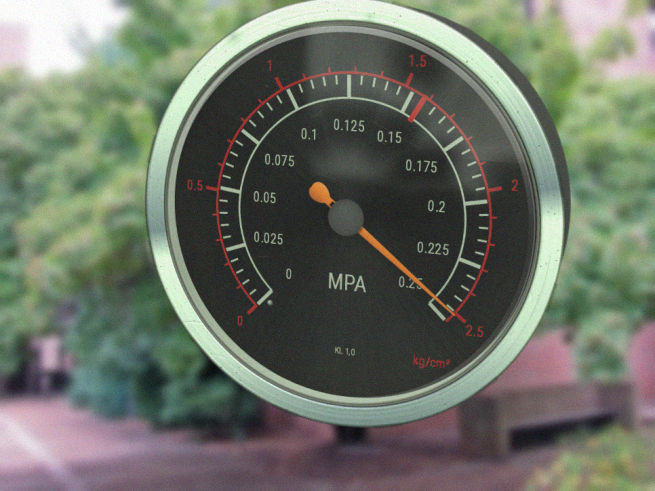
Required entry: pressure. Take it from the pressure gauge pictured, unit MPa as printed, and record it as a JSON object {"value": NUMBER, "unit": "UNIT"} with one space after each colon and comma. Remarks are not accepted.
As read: {"value": 0.245, "unit": "MPa"}
